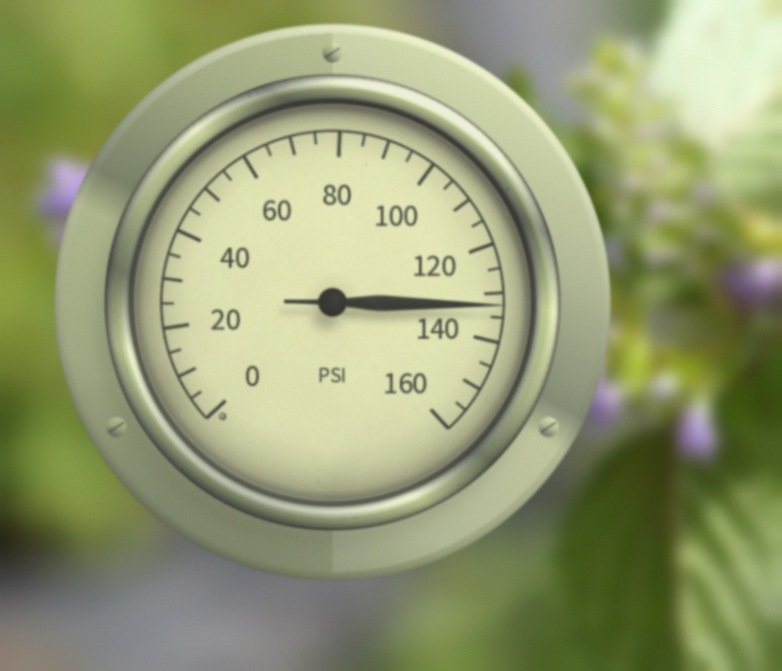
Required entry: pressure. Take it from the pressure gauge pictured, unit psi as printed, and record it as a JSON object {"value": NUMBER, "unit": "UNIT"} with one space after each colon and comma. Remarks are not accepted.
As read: {"value": 132.5, "unit": "psi"}
